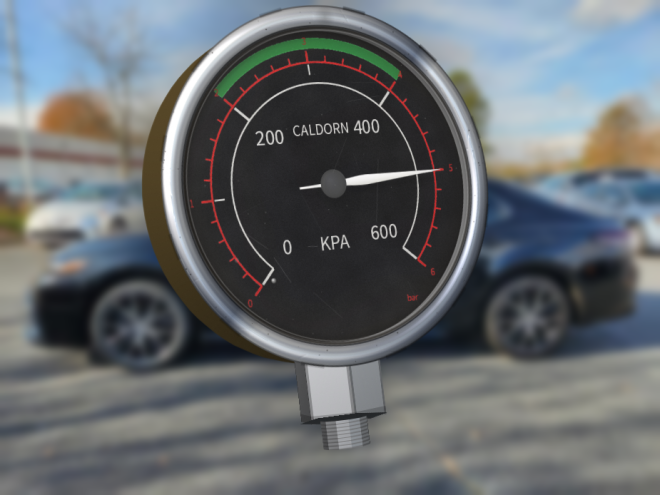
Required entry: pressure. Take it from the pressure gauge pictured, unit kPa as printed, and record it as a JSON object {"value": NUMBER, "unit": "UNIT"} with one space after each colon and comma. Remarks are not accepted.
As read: {"value": 500, "unit": "kPa"}
